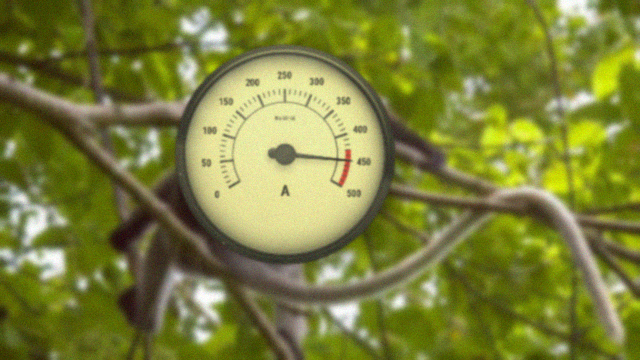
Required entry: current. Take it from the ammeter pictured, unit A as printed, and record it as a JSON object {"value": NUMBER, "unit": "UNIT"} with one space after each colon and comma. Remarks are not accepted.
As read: {"value": 450, "unit": "A"}
